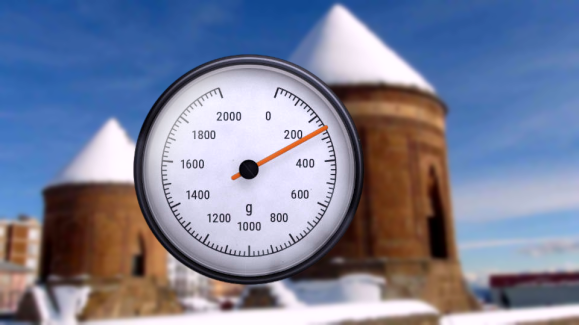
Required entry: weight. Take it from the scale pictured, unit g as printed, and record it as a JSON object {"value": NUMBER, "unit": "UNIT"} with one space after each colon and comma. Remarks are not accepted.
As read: {"value": 260, "unit": "g"}
